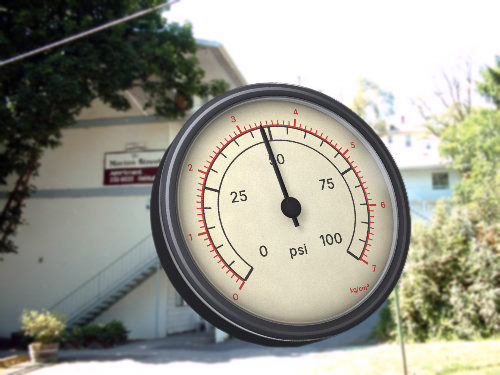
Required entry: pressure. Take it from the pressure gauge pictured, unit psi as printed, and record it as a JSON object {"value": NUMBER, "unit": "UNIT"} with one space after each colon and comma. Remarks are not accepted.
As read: {"value": 47.5, "unit": "psi"}
